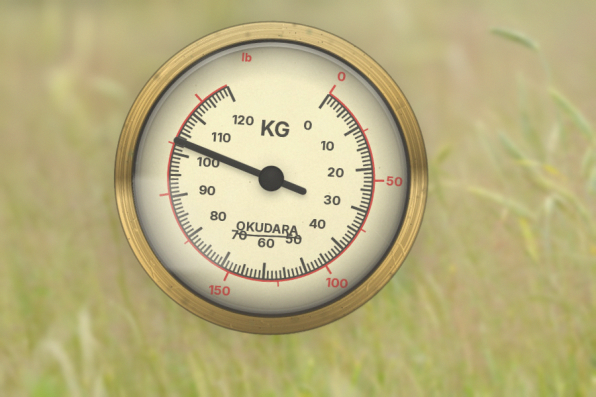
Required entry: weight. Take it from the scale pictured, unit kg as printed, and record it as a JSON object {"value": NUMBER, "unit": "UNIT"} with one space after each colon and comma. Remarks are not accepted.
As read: {"value": 103, "unit": "kg"}
